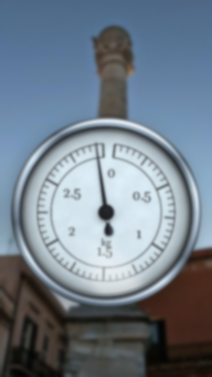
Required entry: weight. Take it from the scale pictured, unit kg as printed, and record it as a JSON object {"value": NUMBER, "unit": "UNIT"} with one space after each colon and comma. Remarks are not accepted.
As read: {"value": 2.95, "unit": "kg"}
